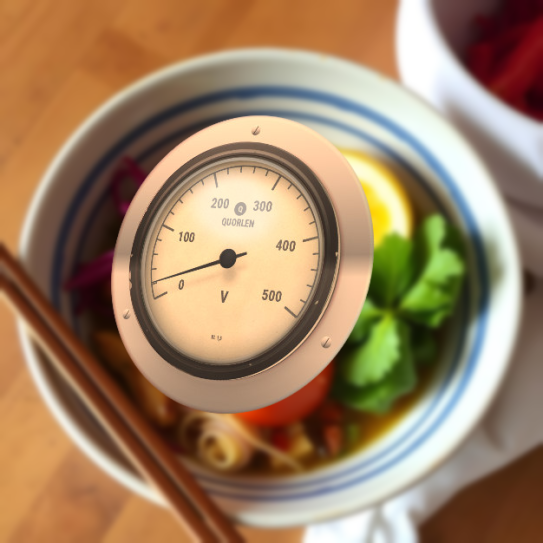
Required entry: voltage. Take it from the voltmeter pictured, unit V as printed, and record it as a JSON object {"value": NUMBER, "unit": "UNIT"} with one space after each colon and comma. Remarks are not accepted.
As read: {"value": 20, "unit": "V"}
